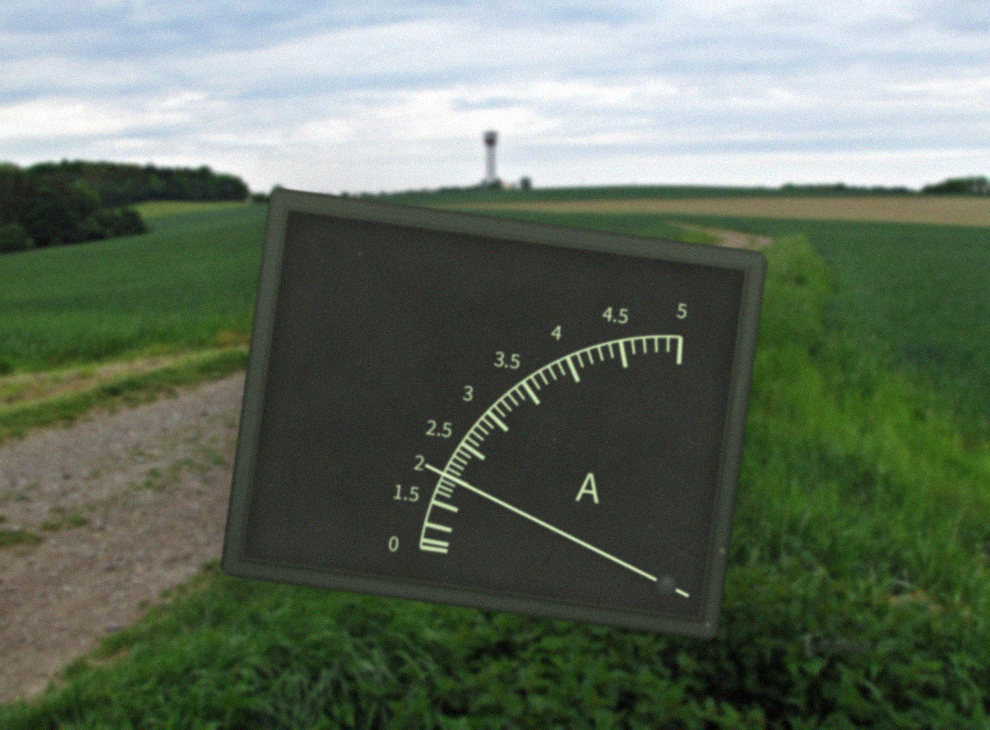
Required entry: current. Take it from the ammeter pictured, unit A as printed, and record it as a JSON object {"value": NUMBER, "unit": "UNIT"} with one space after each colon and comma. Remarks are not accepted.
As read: {"value": 2, "unit": "A"}
